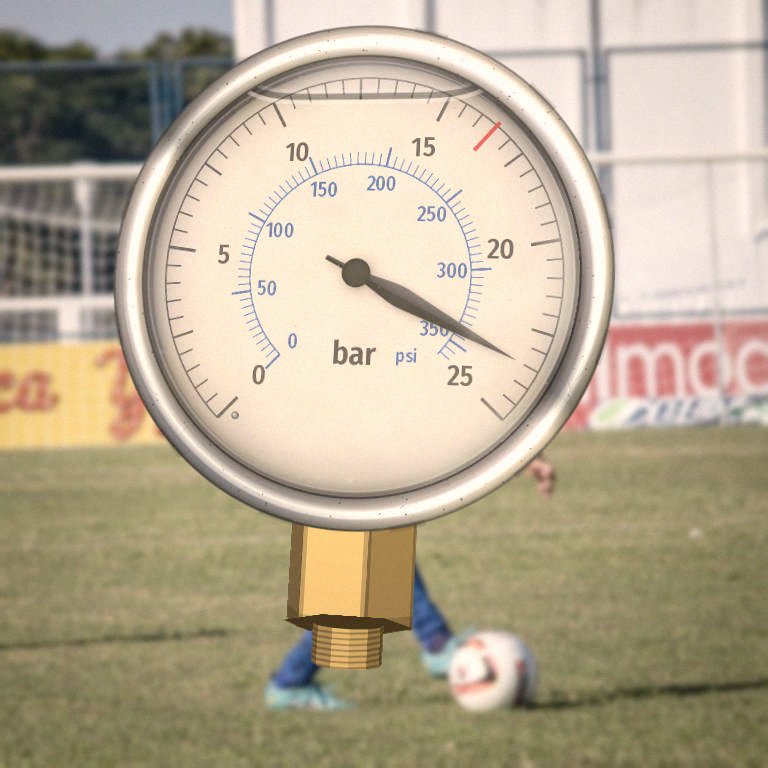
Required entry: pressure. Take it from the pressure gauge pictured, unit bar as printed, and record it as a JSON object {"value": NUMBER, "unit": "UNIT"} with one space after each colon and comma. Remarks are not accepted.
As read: {"value": 23.5, "unit": "bar"}
